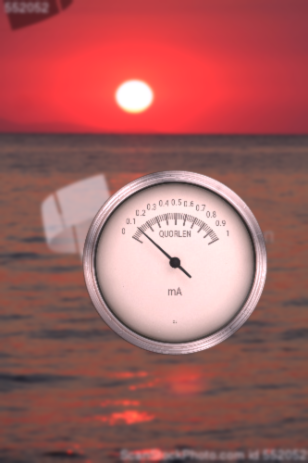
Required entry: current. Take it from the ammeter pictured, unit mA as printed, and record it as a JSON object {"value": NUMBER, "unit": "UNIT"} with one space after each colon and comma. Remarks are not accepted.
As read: {"value": 0.1, "unit": "mA"}
